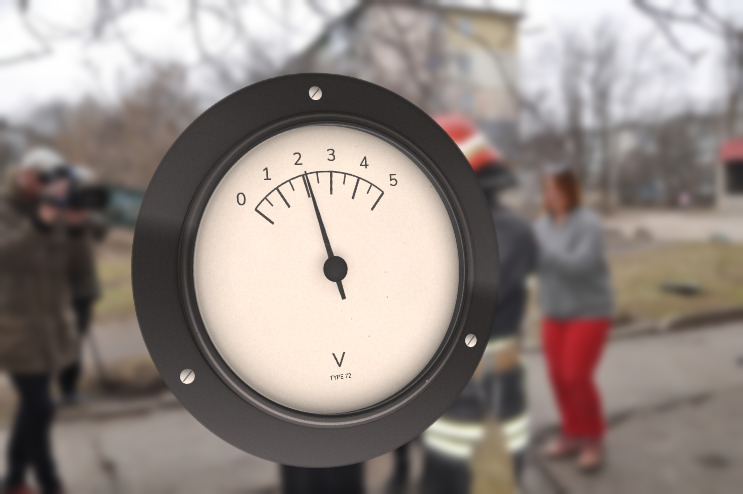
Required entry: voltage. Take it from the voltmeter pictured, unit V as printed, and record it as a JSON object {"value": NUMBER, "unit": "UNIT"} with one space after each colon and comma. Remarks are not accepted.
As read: {"value": 2, "unit": "V"}
